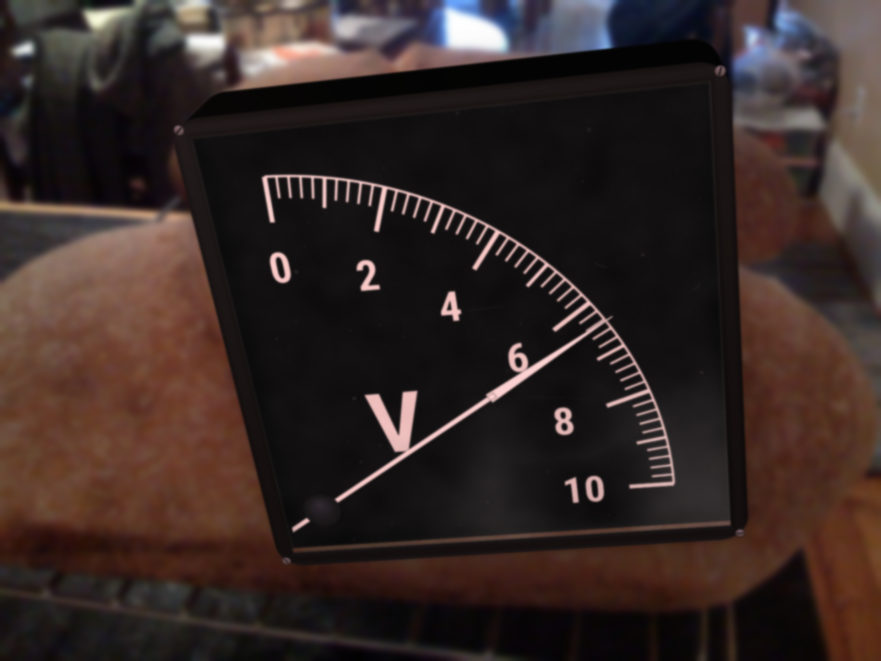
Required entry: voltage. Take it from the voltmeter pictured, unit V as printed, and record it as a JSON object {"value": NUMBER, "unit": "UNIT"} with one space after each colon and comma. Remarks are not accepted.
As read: {"value": 6.4, "unit": "V"}
